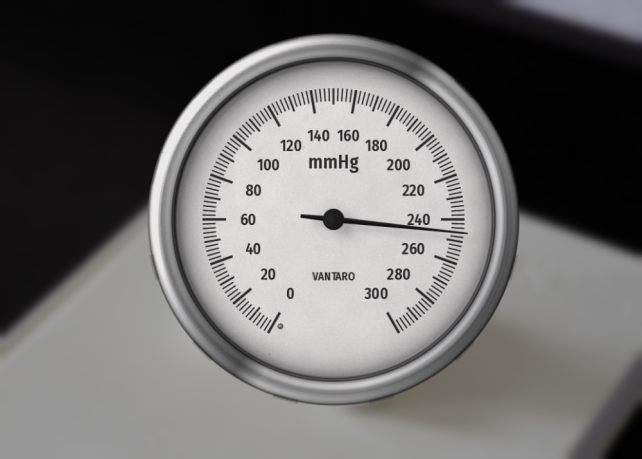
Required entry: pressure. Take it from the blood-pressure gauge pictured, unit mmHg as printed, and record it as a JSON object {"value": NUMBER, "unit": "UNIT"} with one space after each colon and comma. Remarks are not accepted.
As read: {"value": 246, "unit": "mmHg"}
